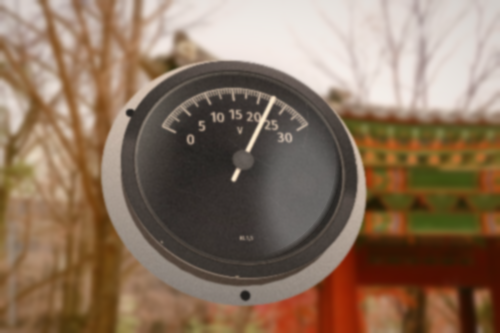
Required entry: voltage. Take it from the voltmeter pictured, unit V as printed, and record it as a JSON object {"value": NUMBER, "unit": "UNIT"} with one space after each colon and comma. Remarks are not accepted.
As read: {"value": 22.5, "unit": "V"}
